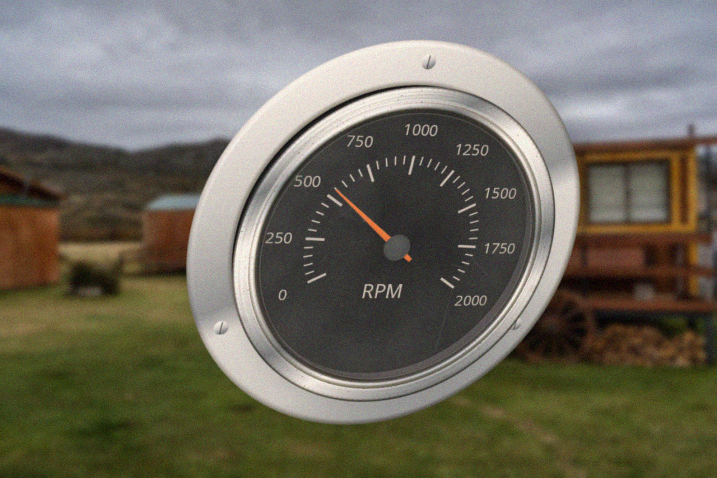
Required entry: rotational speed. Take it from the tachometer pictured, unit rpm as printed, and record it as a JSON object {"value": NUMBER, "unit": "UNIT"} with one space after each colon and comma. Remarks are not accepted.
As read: {"value": 550, "unit": "rpm"}
